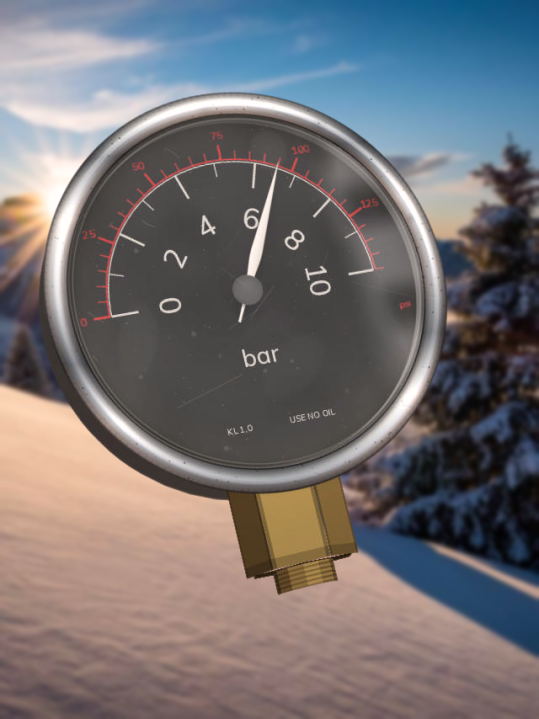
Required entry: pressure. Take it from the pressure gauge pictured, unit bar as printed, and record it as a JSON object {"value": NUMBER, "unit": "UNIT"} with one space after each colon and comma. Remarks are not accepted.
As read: {"value": 6.5, "unit": "bar"}
